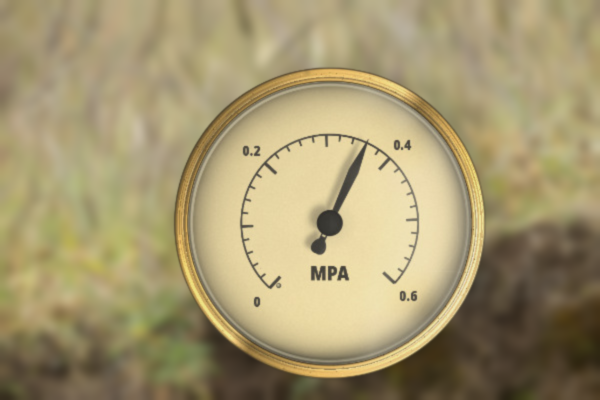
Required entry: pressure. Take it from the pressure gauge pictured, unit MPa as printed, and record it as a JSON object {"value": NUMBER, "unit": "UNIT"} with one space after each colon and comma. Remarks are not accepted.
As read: {"value": 0.36, "unit": "MPa"}
